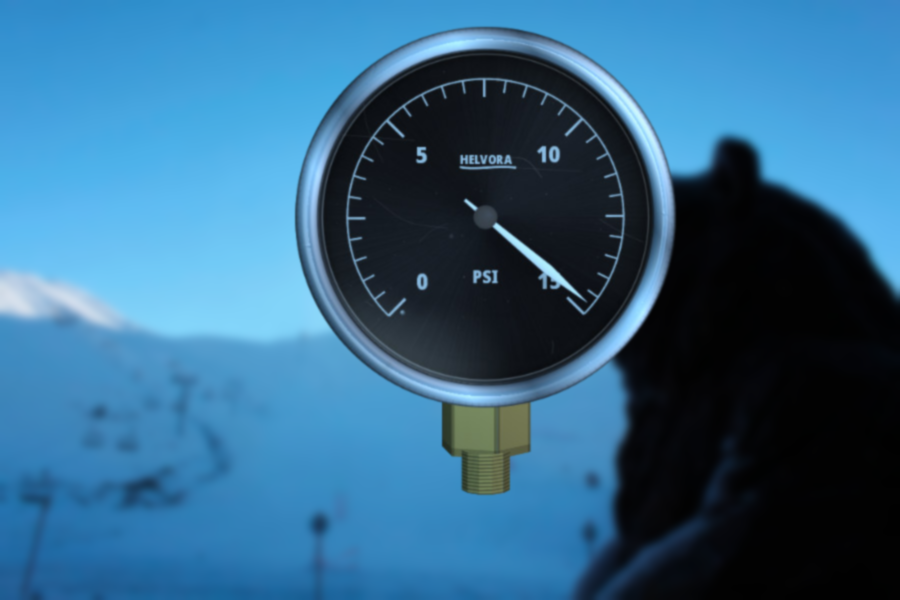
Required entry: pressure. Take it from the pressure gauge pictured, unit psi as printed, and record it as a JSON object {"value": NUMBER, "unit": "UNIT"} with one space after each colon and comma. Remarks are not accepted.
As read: {"value": 14.75, "unit": "psi"}
